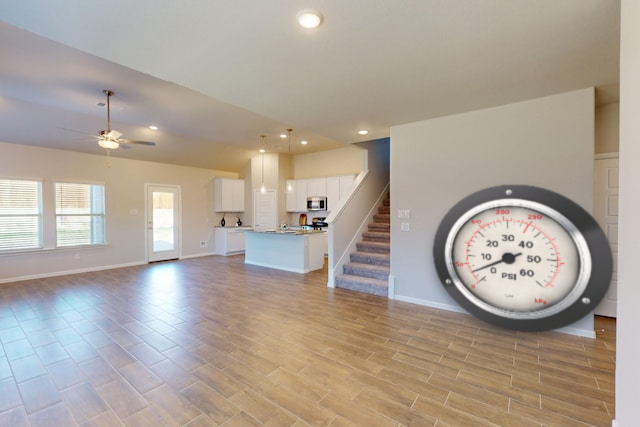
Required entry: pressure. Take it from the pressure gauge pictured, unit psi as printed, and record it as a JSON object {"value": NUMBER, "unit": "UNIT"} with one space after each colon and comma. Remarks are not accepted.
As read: {"value": 4, "unit": "psi"}
